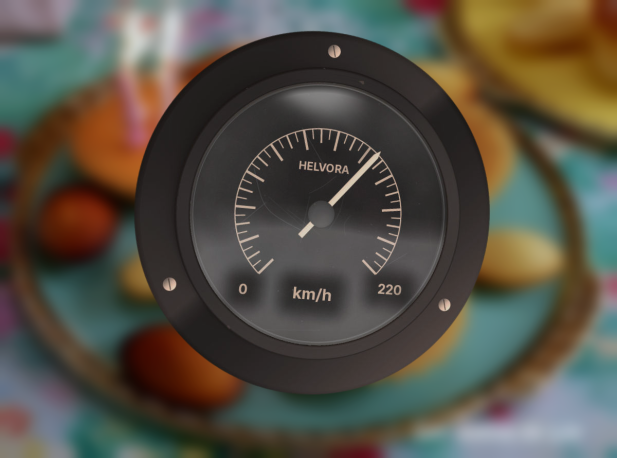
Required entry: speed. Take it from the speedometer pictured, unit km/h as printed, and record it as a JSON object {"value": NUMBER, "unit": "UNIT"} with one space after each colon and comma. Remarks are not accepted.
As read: {"value": 145, "unit": "km/h"}
